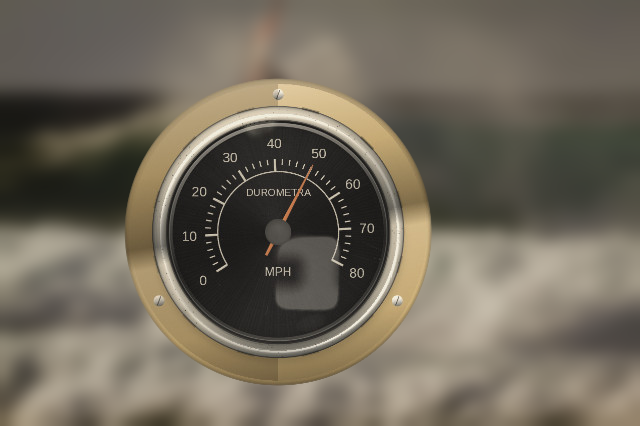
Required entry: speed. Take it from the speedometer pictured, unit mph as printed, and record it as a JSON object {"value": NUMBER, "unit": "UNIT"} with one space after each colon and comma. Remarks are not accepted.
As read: {"value": 50, "unit": "mph"}
